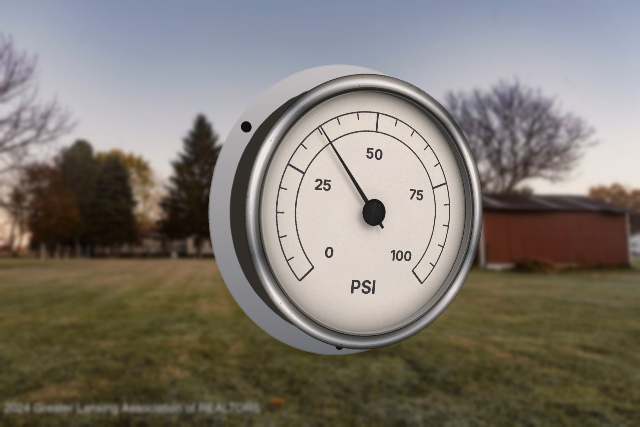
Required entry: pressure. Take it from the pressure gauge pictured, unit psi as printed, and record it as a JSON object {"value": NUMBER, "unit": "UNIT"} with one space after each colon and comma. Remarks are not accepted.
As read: {"value": 35, "unit": "psi"}
